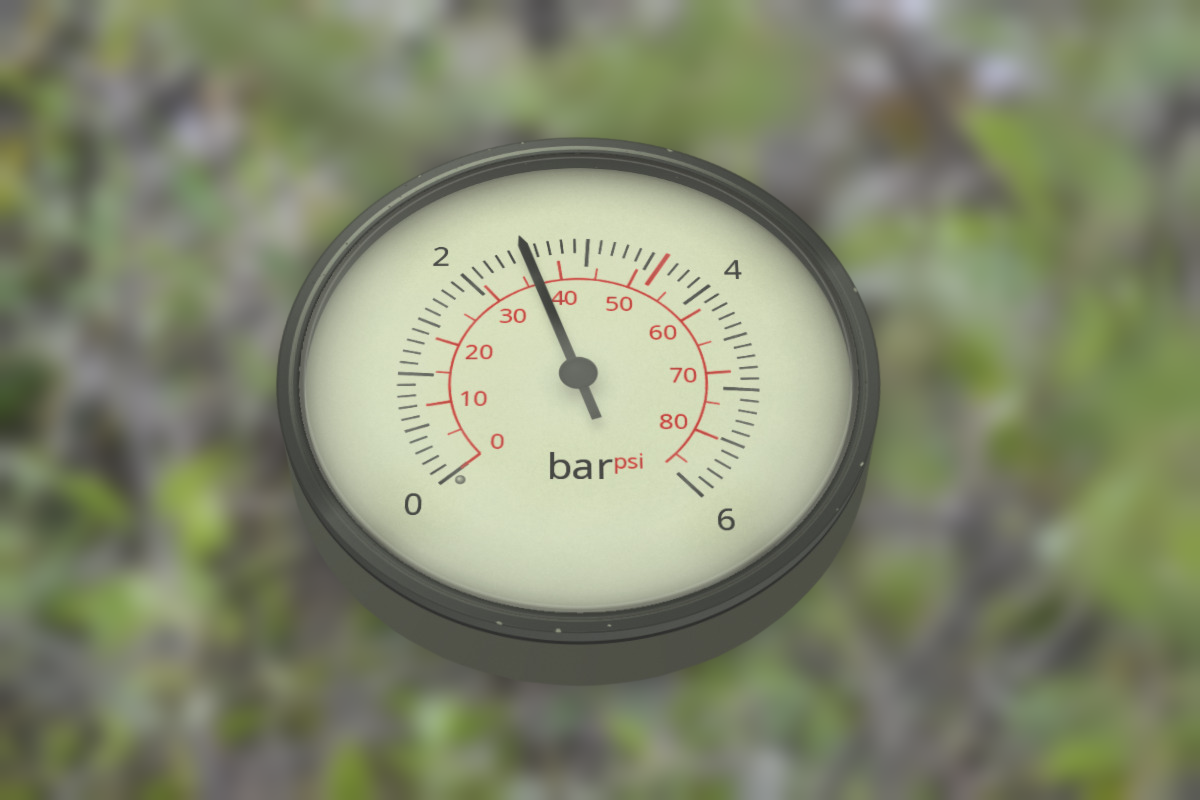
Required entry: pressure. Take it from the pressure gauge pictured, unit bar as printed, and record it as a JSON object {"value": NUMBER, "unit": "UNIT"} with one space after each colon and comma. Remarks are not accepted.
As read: {"value": 2.5, "unit": "bar"}
